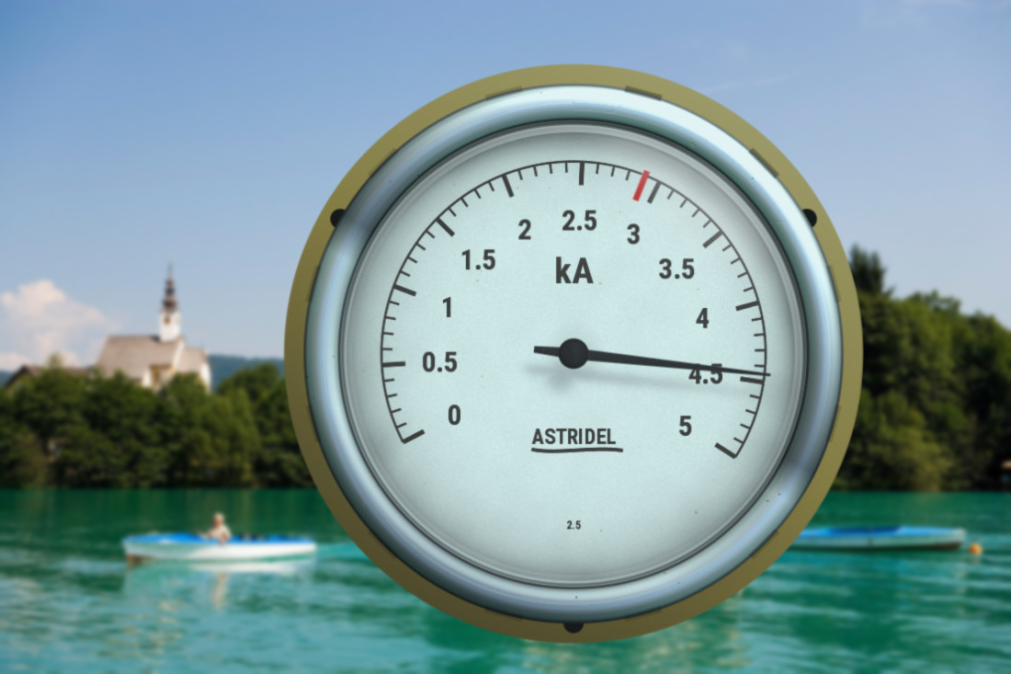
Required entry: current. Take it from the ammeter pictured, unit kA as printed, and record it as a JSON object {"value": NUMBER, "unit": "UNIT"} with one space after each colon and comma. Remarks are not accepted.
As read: {"value": 4.45, "unit": "kA"}
